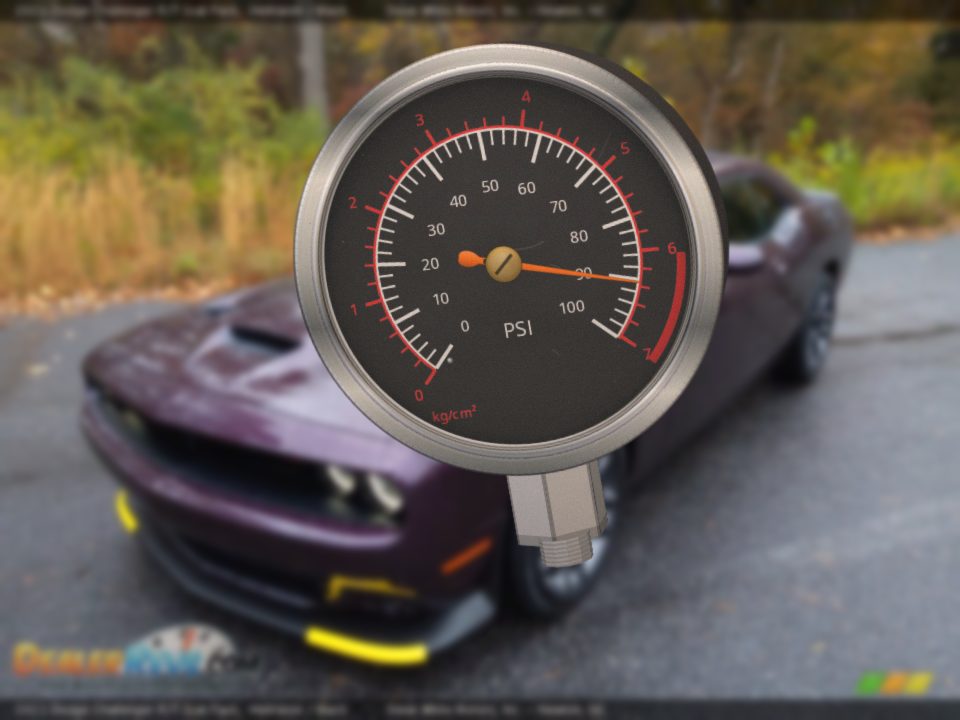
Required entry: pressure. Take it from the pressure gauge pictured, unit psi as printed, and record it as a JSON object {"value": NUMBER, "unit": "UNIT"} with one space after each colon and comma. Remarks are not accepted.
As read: {"value": 90, "unit": "psi"}
